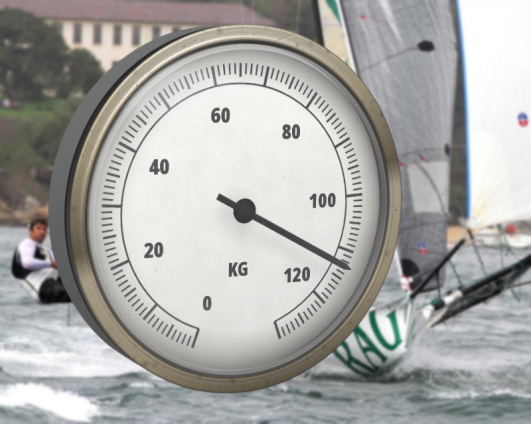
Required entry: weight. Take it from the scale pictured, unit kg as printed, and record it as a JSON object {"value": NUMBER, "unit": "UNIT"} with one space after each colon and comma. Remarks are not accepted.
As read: {"value": 113, "unit": "kg"}
